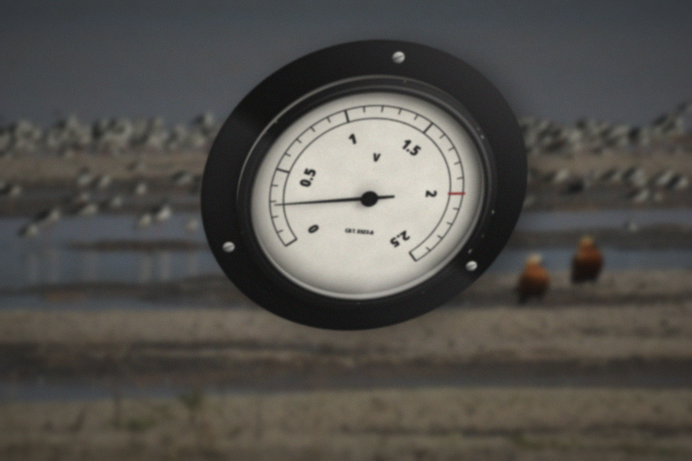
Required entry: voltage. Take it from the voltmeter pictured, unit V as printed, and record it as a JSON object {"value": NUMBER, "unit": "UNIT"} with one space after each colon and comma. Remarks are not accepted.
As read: {"value": 0.3, "unit": "V"}
